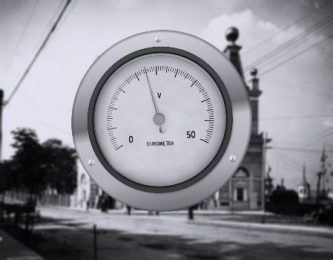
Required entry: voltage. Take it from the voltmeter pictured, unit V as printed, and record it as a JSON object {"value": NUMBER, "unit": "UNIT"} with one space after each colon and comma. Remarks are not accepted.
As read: {"value": 22.5, "unit": "V"}
